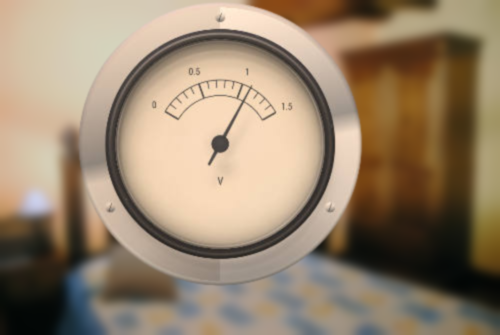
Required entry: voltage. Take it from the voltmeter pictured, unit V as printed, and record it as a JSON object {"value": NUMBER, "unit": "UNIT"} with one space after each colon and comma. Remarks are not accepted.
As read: {"value": 1.1, "unit": "V"}
